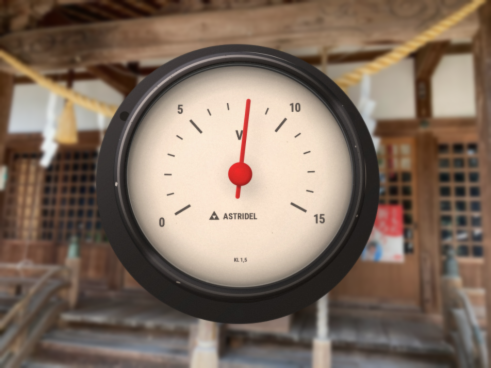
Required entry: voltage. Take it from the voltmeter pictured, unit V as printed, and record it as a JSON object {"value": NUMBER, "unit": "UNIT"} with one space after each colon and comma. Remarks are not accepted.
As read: {"value": 8, "unit": "V"}
